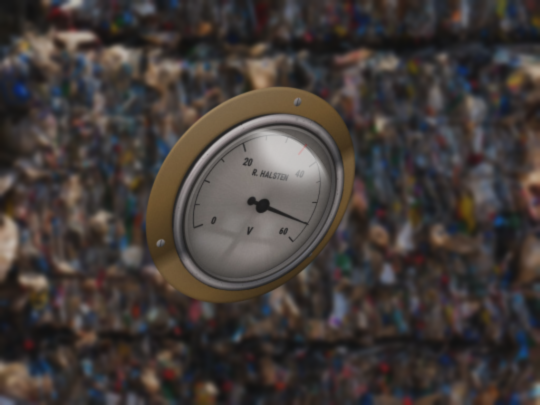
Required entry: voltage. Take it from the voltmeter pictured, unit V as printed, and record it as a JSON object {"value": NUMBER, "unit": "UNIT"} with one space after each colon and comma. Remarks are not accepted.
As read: {"value": 55, "unit": "V"}
